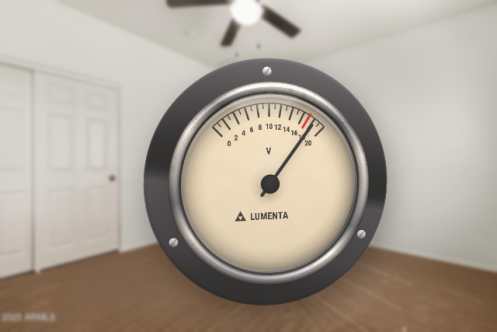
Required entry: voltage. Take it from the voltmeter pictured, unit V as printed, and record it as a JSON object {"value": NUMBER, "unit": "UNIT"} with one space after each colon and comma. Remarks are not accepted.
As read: {"value": 18, "unit": "V"}
